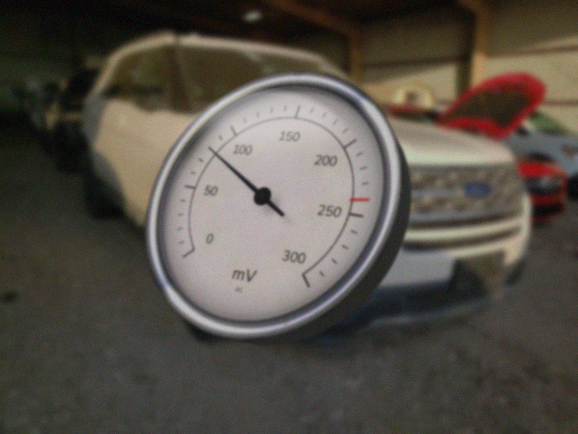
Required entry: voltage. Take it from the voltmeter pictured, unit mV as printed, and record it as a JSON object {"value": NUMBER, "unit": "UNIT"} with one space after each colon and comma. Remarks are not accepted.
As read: {"value": 80, "unit": "mV"}
